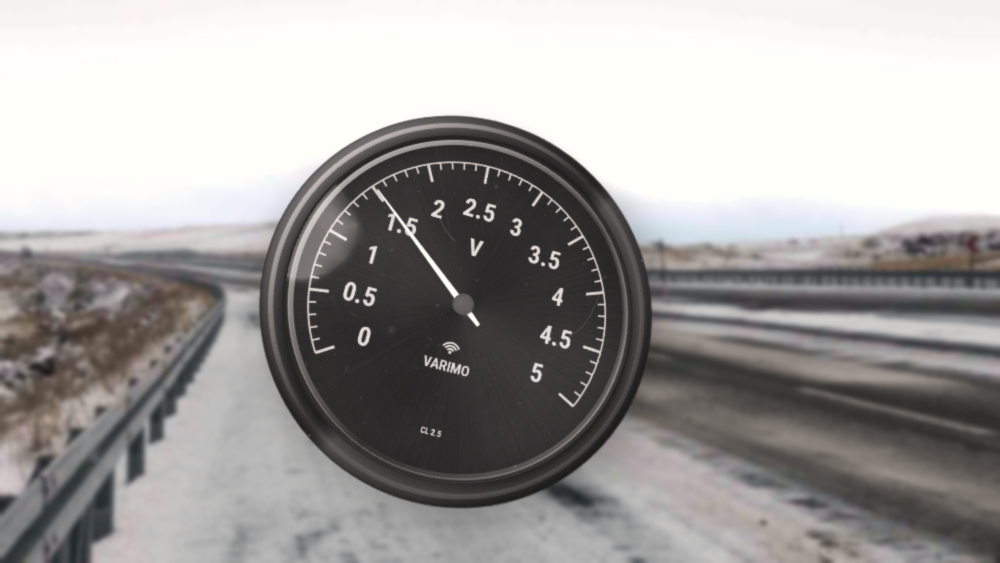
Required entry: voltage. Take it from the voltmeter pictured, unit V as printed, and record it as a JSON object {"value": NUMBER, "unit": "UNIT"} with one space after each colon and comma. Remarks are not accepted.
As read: {"value": 1.5, "unit": "V"}
